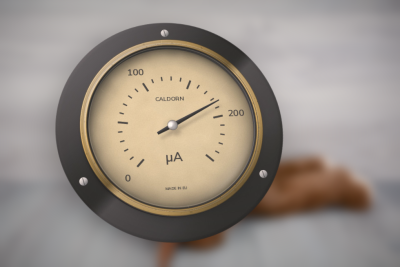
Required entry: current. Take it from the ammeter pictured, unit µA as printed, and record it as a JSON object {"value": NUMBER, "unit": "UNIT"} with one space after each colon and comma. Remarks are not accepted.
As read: {"value": 185, "unit": "µA"}
